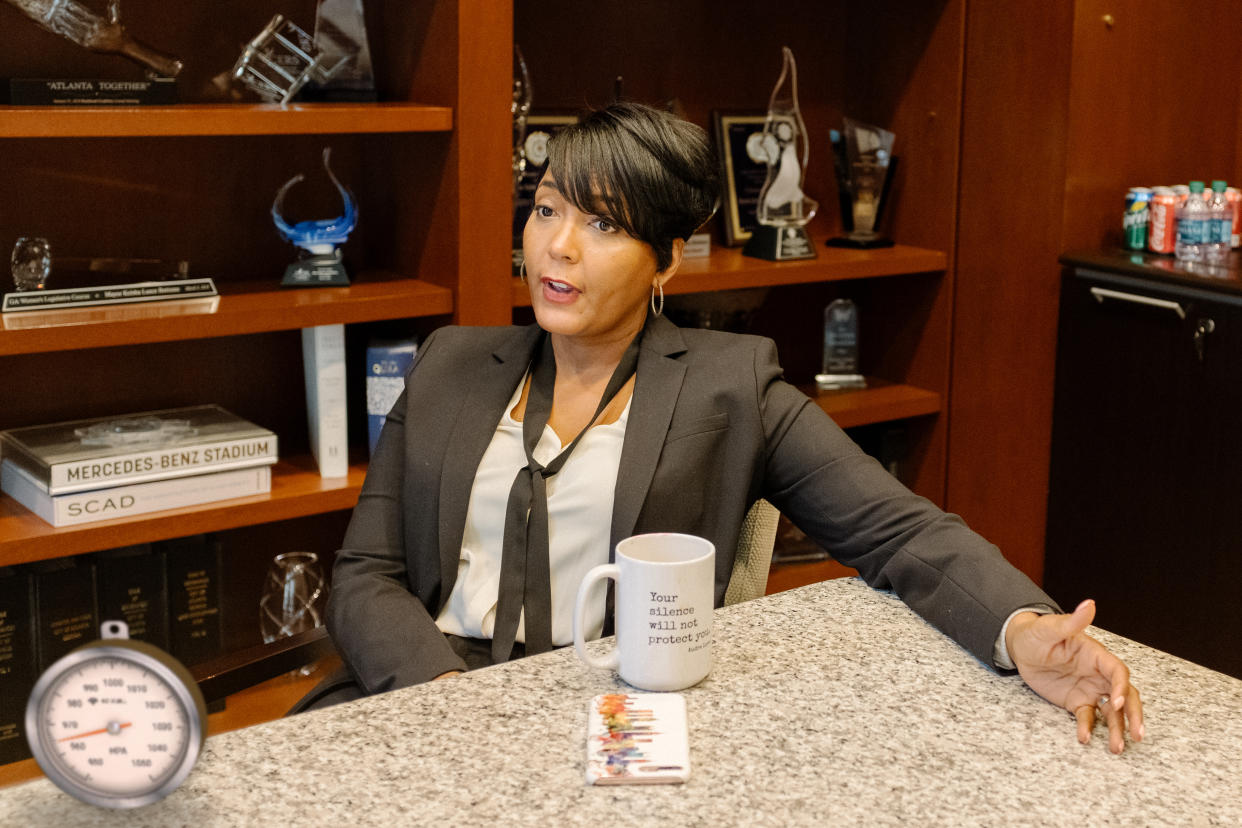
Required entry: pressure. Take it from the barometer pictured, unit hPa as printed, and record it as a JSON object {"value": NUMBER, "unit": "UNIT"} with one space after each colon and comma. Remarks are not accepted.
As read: {"value": 965, "unit": "hPa"}
